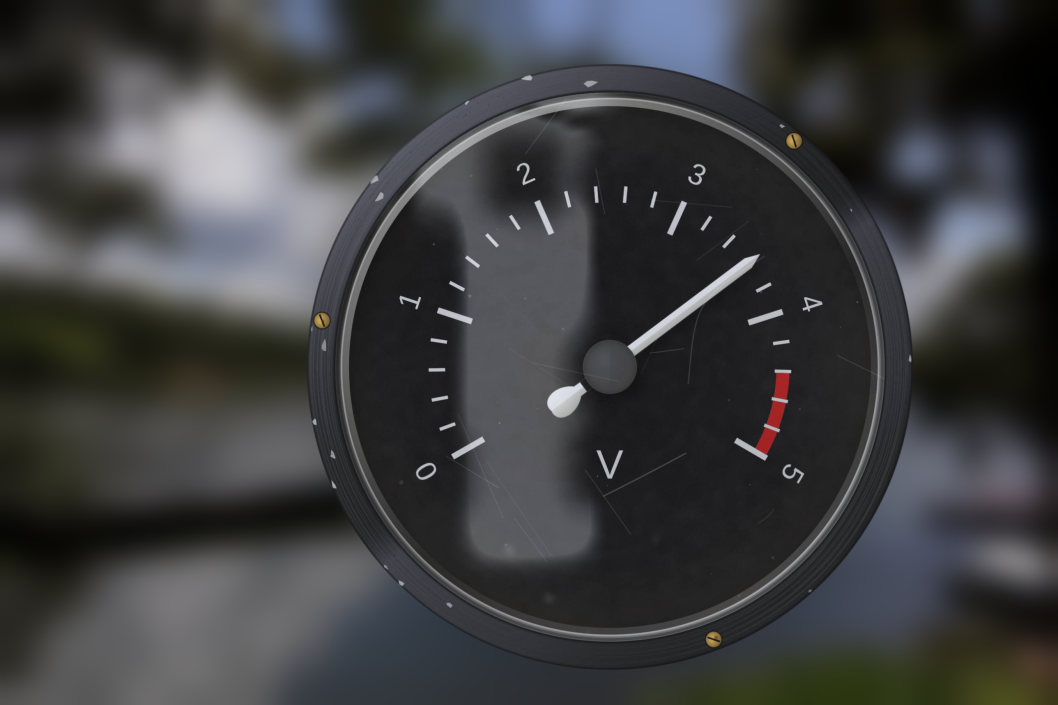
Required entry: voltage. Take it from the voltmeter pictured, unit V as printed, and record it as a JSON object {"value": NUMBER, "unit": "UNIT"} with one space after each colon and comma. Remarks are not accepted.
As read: {"value": 3.6, "unit": "V"}
